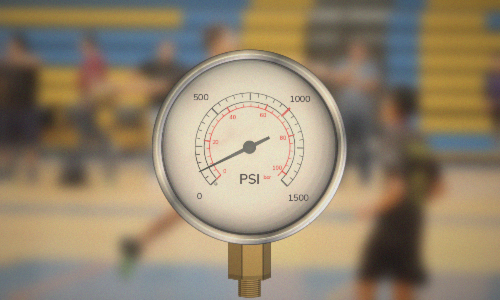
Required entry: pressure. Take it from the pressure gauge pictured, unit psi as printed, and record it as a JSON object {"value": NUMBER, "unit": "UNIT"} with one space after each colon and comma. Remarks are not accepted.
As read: {"value": 100, "unit": "psi"}
